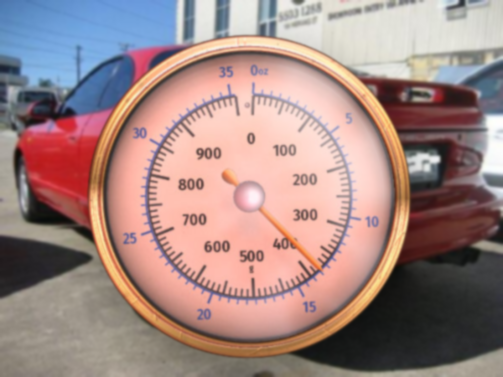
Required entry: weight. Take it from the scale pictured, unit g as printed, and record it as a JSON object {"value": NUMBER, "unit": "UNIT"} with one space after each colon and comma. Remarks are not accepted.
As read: {"value": 380, "unit": "g"}
